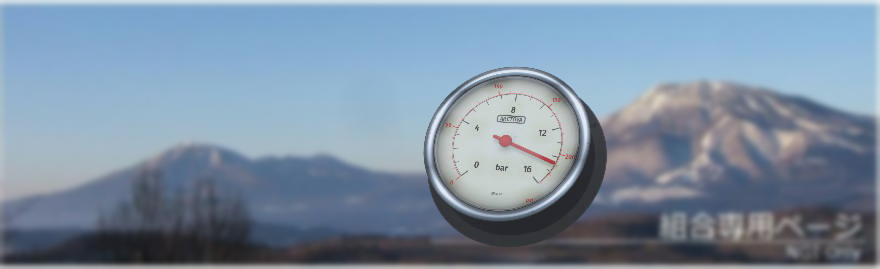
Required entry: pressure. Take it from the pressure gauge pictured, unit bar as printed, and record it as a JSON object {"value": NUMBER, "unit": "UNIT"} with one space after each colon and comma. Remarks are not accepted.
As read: {"value": 14.5, "unit": "bar"}
